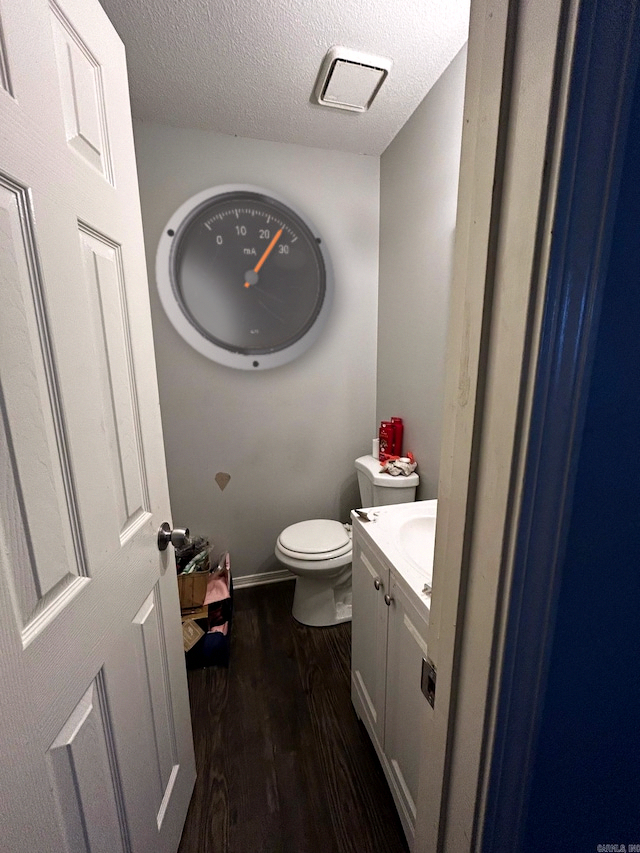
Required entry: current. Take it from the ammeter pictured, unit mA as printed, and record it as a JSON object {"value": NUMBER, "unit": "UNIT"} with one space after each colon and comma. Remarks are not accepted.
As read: {"value": 25, "unit": "mA"}
